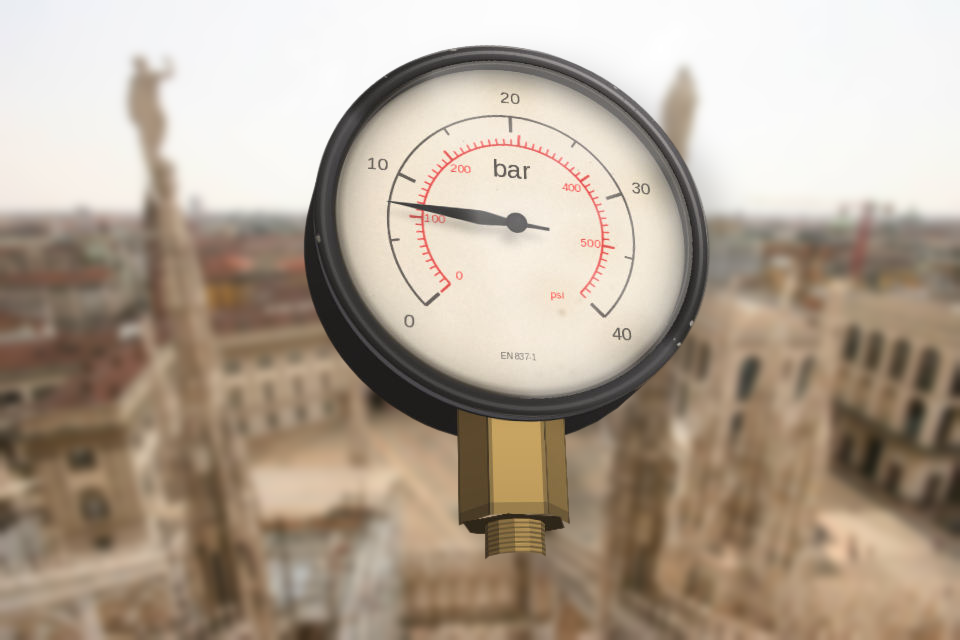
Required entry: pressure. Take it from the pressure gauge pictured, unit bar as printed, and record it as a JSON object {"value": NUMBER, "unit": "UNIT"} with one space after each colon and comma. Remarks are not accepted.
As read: {"value": 7.5, "unit": "bar"}
